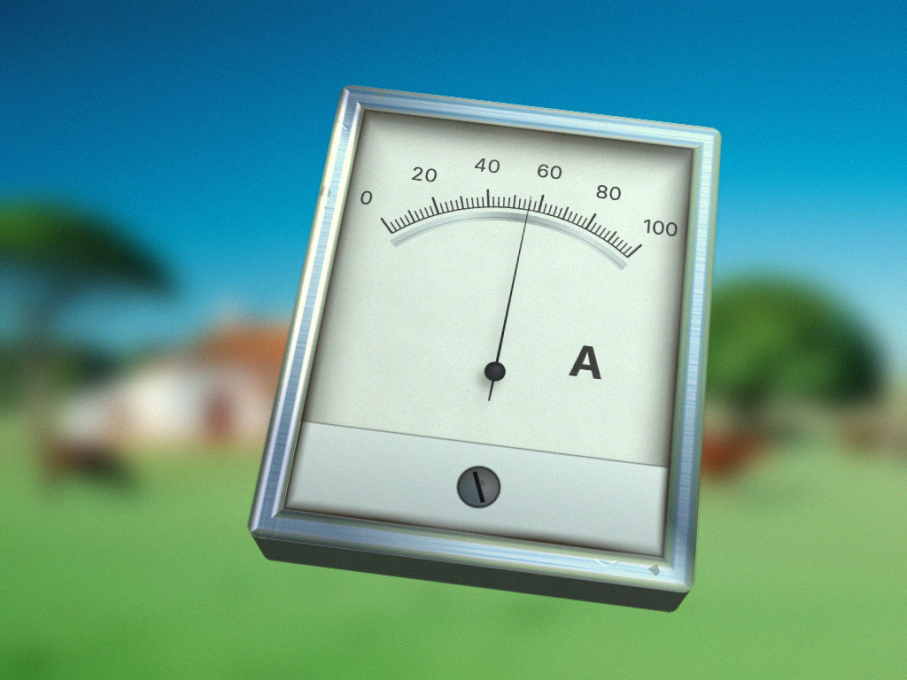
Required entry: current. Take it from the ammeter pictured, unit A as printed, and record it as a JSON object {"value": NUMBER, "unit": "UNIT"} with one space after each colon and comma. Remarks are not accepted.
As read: {"value": 56, "unit": "A"}
